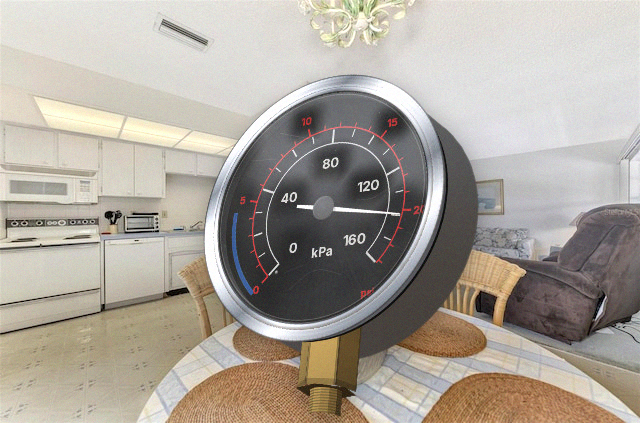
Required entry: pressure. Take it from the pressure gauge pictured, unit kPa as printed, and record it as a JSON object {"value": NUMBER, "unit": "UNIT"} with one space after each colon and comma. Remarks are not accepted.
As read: {"value": 140, "unit": "kPa"}
